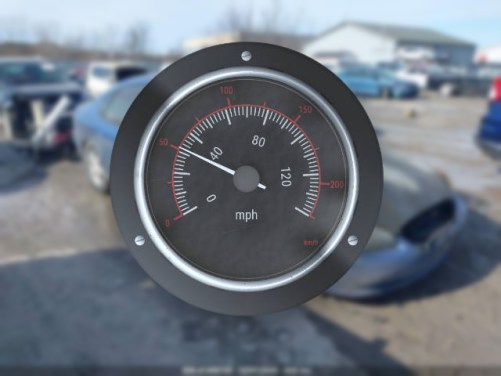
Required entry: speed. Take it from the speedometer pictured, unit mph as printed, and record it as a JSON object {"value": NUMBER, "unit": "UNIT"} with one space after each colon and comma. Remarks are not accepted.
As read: {"value": 32, "unit": "mph"}
